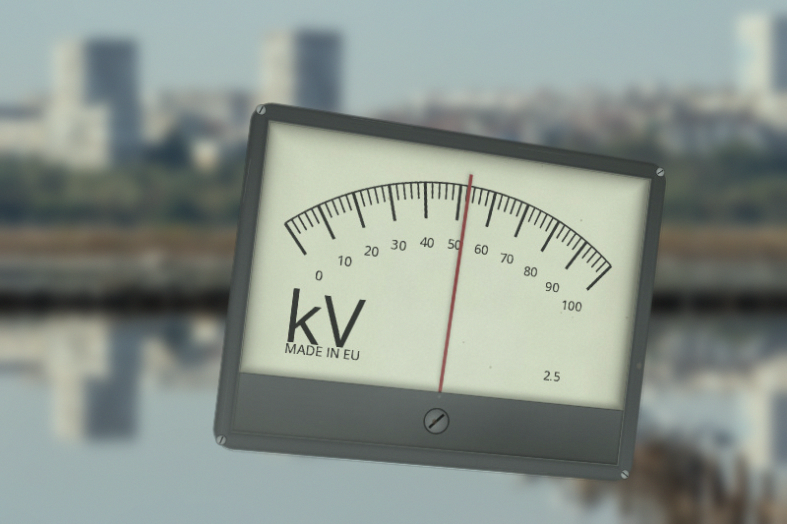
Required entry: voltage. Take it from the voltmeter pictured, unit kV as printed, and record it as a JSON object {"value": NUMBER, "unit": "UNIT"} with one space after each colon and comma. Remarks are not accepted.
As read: {"value": 52, "unit": "kV"}
